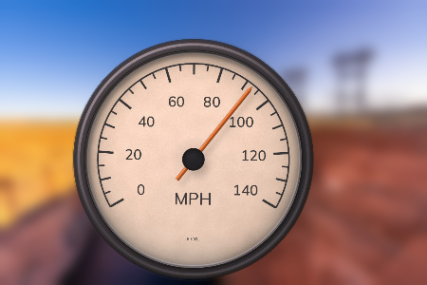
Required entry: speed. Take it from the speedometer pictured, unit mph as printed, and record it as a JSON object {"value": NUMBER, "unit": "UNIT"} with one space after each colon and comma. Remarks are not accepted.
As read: {"value": 92.5, "unit": "mph"}
